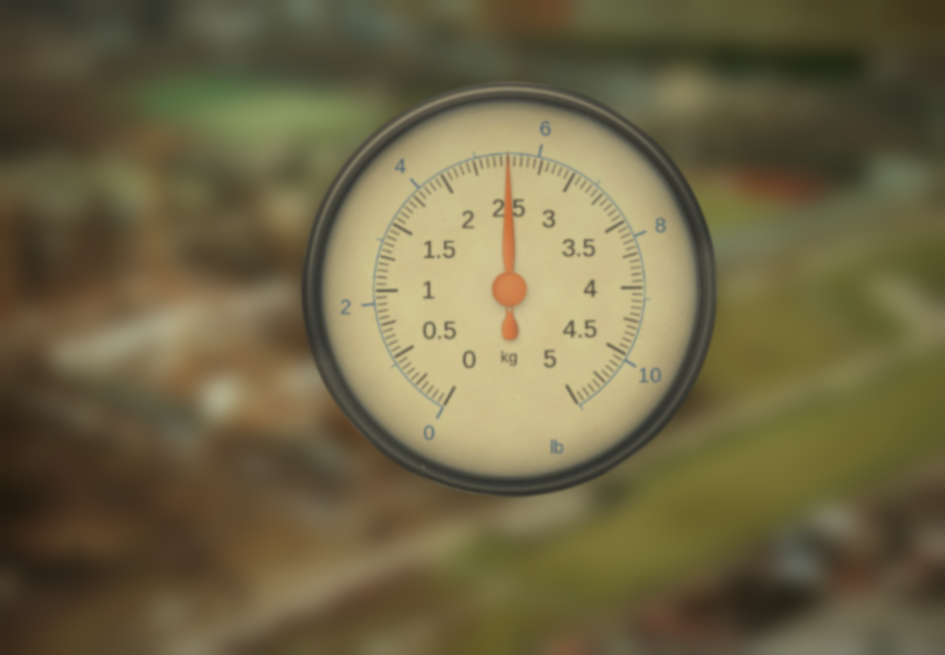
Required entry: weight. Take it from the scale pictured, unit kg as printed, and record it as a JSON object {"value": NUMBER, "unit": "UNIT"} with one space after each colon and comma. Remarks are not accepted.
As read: {"value": 2.5, "unit": "kg"}
